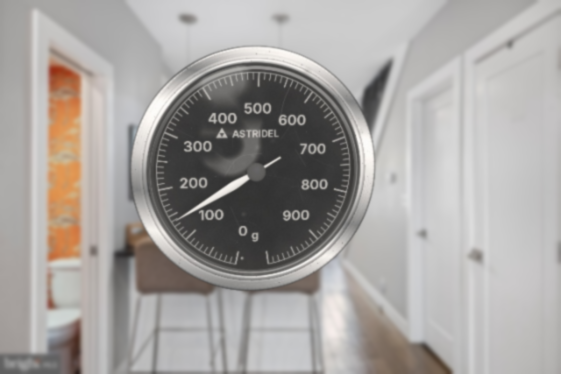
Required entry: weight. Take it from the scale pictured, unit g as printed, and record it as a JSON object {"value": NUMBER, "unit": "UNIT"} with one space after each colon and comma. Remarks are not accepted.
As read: {"value": 140, "unit": "g"}
